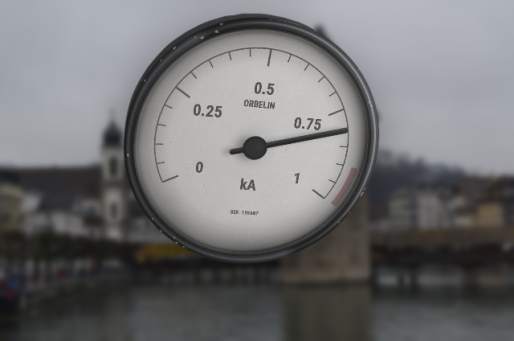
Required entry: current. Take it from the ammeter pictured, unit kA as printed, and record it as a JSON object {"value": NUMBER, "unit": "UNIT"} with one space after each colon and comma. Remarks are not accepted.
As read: {"value": 0.8, "unit": "kA"}
